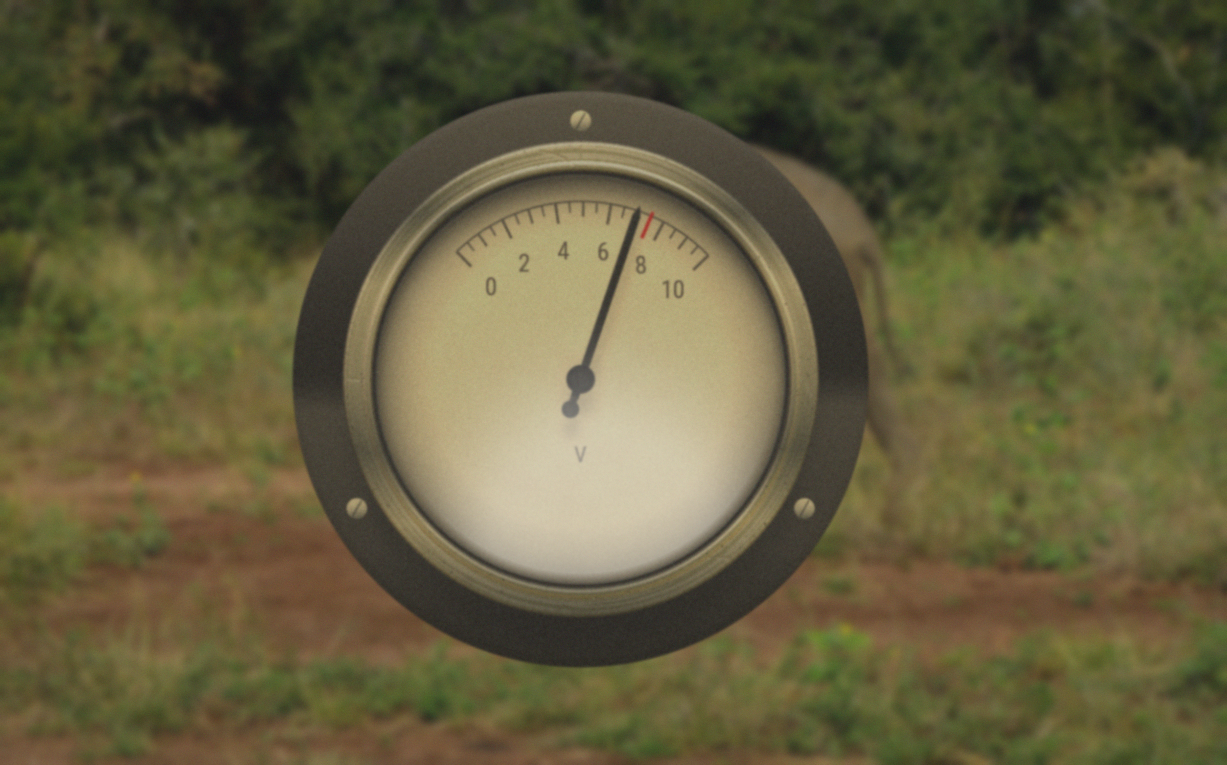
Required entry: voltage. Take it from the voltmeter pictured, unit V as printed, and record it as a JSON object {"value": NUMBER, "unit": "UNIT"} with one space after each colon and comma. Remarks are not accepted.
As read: {"value": 7, "unit": "V"}
